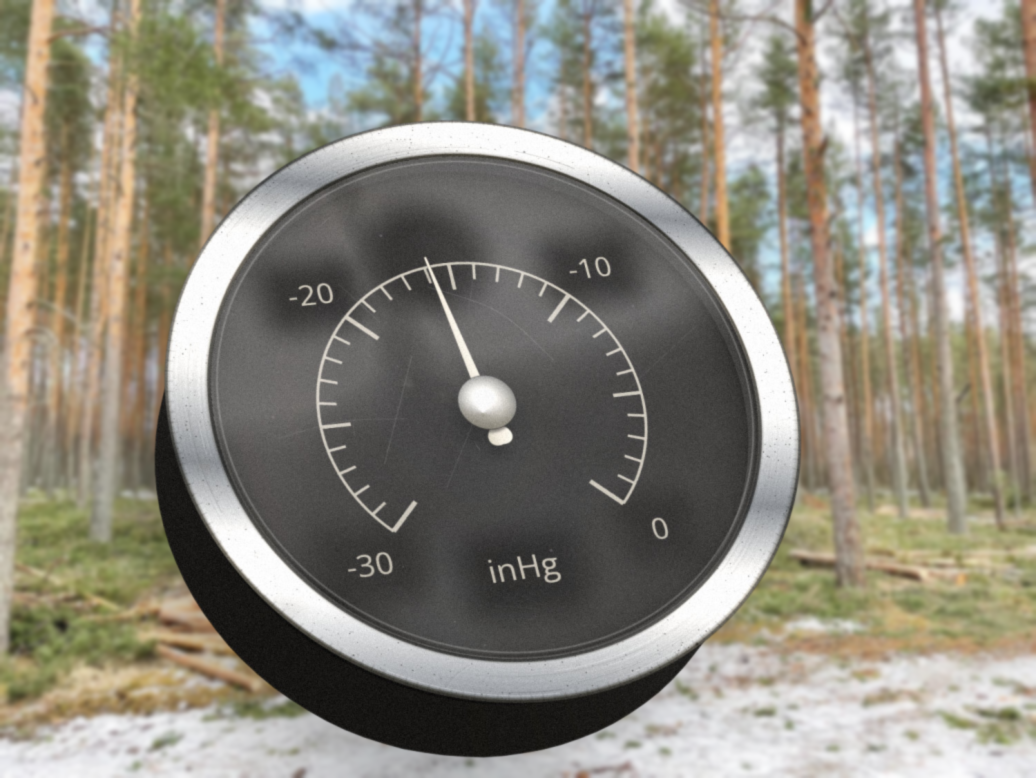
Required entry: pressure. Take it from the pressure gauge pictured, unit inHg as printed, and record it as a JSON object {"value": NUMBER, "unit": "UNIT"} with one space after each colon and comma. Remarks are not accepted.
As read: {"value": -16, "unit": "inHg"}
